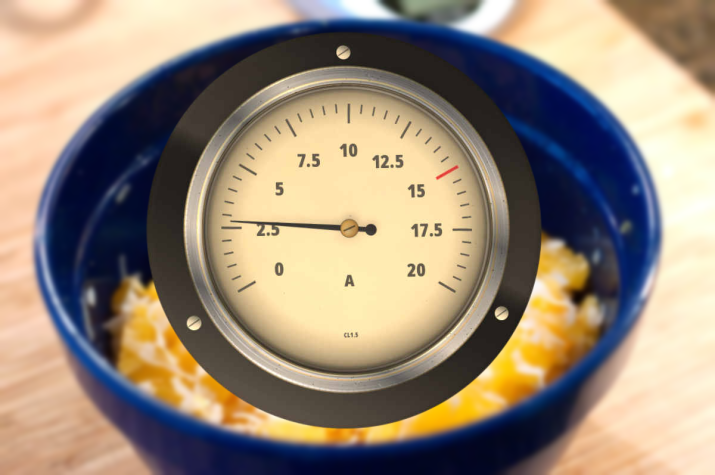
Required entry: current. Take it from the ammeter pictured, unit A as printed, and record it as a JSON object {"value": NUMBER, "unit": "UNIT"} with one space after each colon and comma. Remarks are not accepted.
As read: {"value": 2.75, "unit": "A"}
